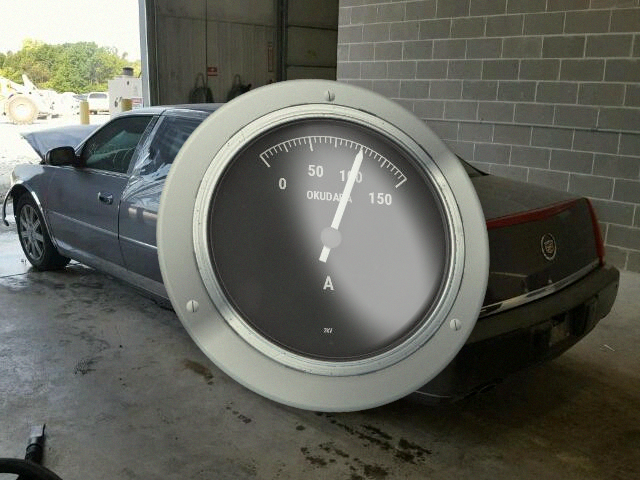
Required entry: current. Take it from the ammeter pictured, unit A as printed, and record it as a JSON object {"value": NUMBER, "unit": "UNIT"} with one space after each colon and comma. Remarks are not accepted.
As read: {"value": 100, "unit": "A"}
